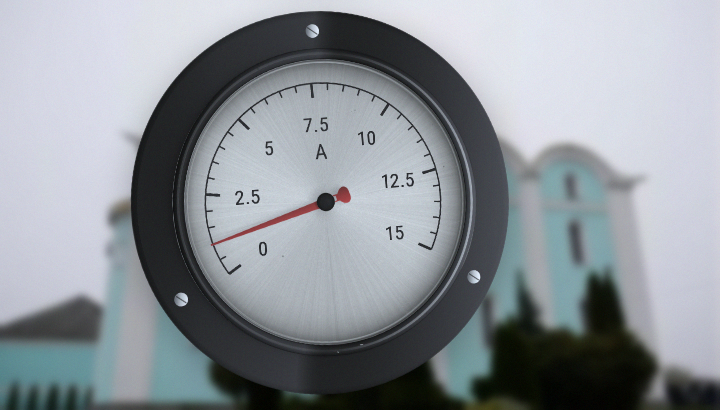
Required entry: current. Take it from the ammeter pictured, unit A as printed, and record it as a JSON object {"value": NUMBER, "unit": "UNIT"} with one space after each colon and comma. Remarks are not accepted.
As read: {"value": 1, "unit": "A"}
